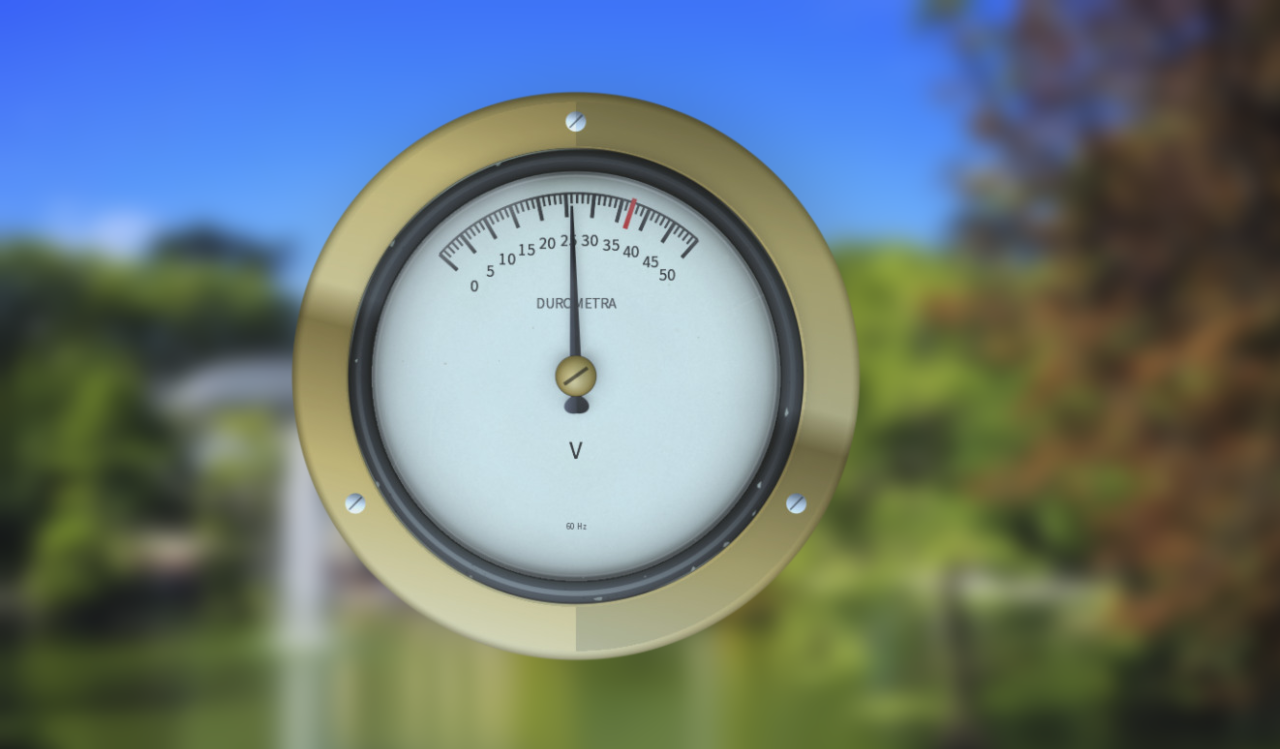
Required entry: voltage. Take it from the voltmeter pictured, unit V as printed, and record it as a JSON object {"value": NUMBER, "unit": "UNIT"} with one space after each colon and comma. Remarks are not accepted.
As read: {"value": 26, "unit": "V"}
